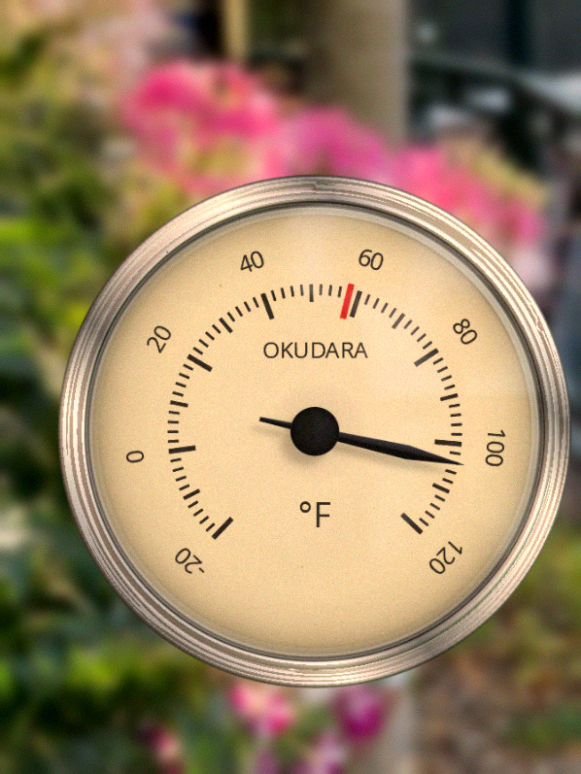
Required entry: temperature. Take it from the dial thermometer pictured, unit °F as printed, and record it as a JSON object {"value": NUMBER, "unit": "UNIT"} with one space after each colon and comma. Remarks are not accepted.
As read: {"value": 104, "unit": "°F"}
